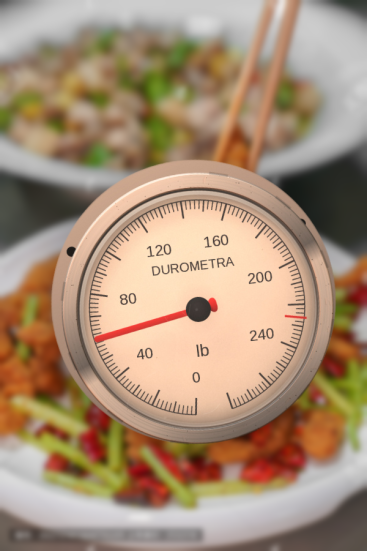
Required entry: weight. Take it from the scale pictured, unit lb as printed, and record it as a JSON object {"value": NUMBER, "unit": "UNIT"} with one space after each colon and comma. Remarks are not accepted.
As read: {"value": 60, "unit": "lb"}
